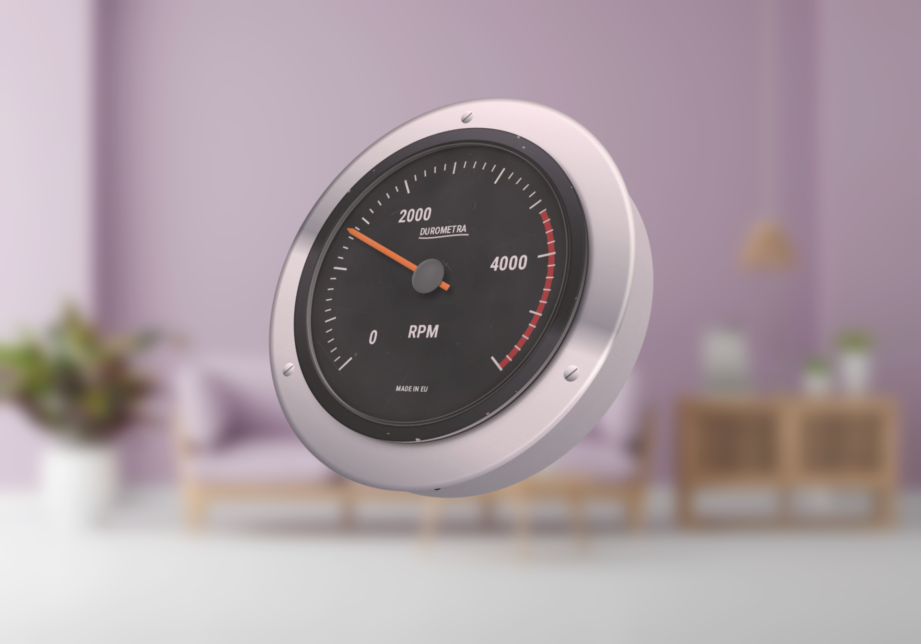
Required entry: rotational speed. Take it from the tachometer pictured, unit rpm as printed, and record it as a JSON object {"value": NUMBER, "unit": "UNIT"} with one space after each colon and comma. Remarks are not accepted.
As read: {"value": 1350, "unit": "rpm"}
